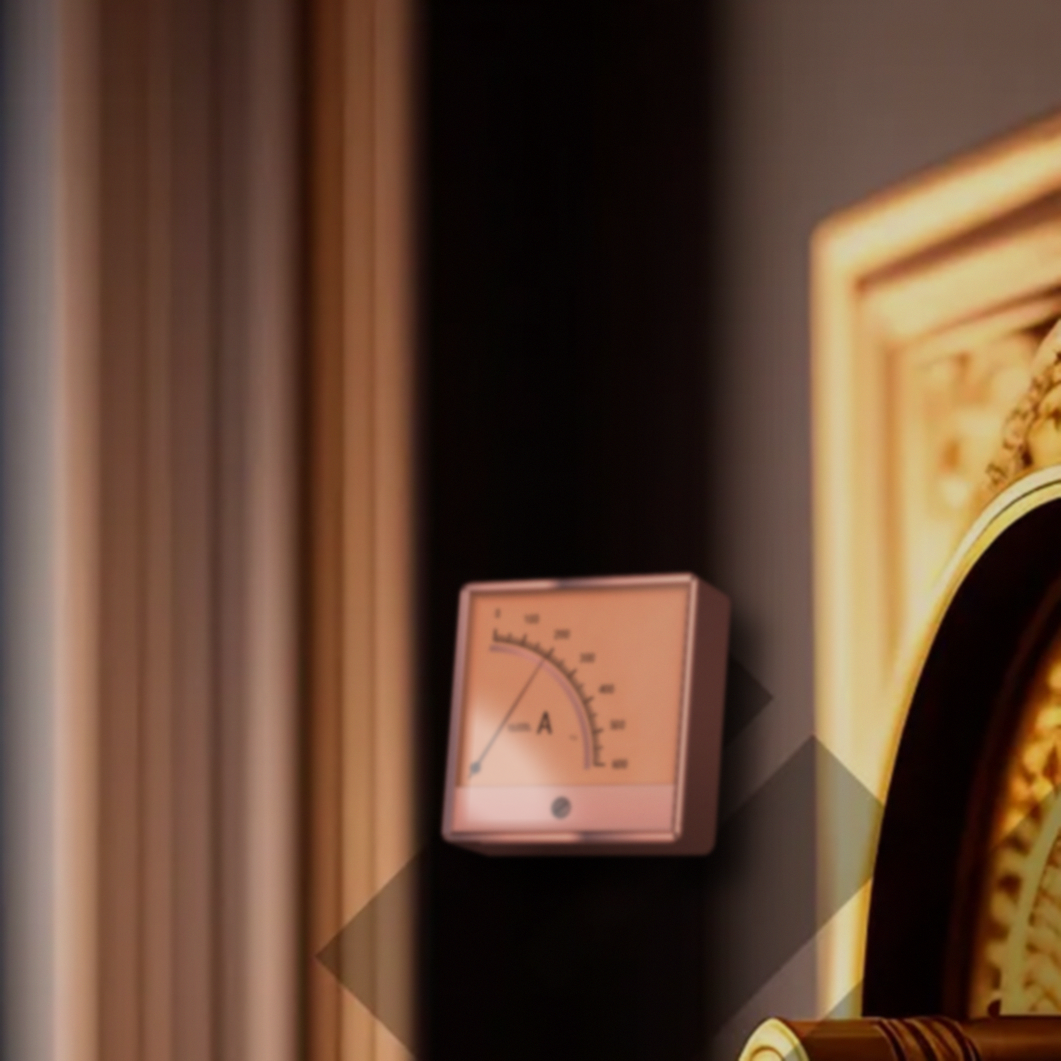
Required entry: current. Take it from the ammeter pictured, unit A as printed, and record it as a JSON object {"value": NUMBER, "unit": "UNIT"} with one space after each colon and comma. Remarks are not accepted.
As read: {"value": 200, "unit": "A"}
